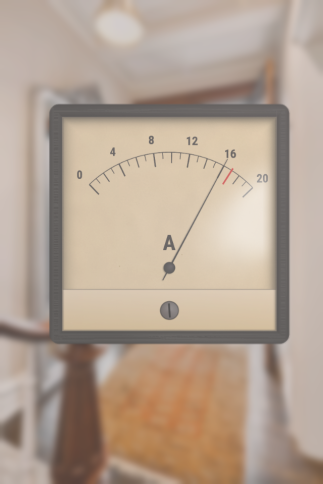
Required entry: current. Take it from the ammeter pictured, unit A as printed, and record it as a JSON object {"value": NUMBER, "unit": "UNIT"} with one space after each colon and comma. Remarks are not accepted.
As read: {"value": 16, "unit": "A"}
